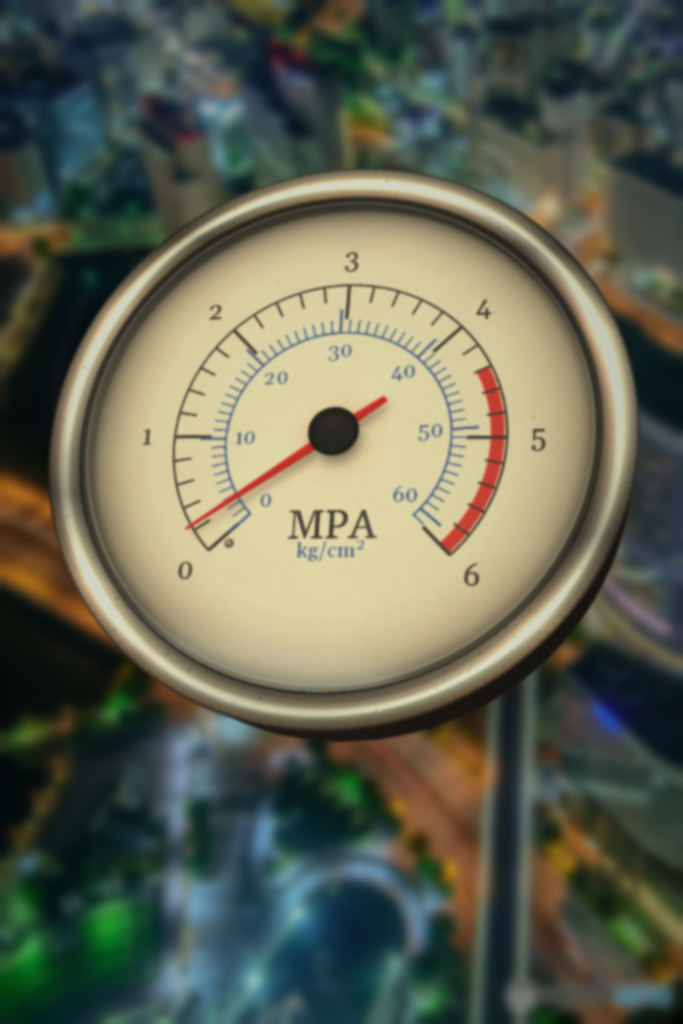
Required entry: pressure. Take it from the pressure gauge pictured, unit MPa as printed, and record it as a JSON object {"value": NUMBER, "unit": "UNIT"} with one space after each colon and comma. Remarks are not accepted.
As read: {"value": 0.2, "unit": "MPa"}
